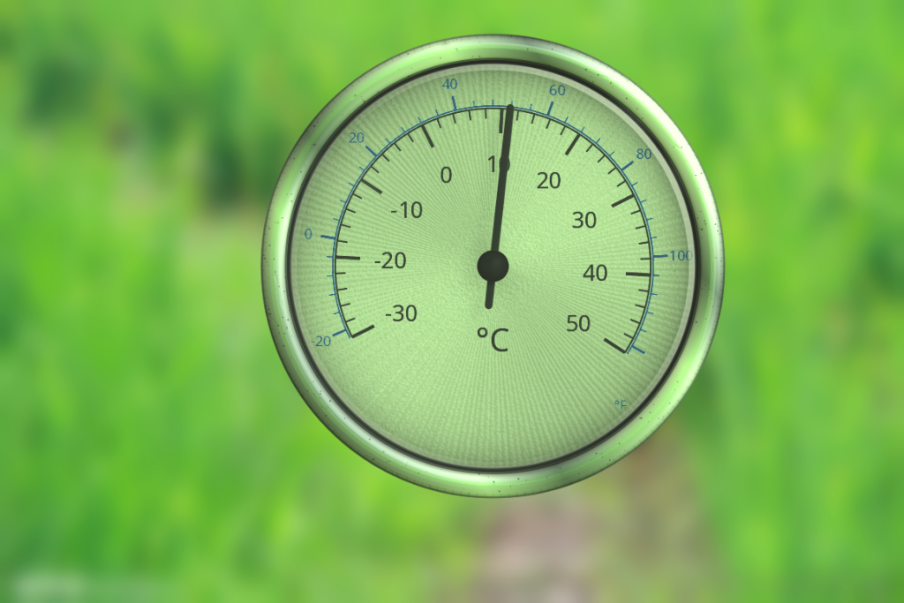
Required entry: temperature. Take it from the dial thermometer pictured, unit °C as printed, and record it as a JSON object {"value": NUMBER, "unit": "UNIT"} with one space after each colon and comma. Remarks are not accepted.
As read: {"value": 11, "unit": "°C"}
